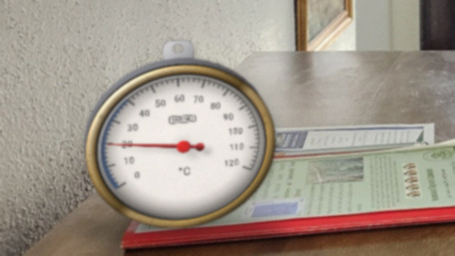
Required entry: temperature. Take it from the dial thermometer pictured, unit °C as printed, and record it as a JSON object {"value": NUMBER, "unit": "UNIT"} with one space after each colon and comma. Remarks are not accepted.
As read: {"value": 20, "unit": "°C"}
